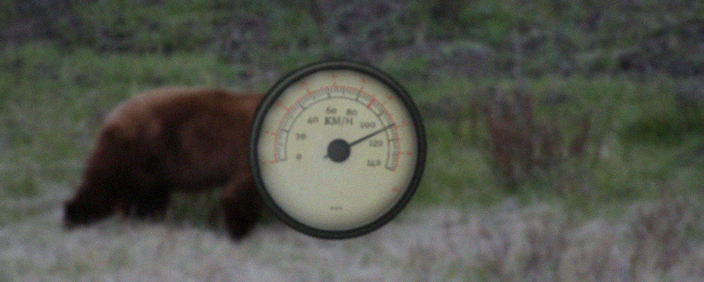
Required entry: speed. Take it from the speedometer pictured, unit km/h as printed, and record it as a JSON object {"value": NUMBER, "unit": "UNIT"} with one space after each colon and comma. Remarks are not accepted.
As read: {"value": 110, "unit": "km/h"}
